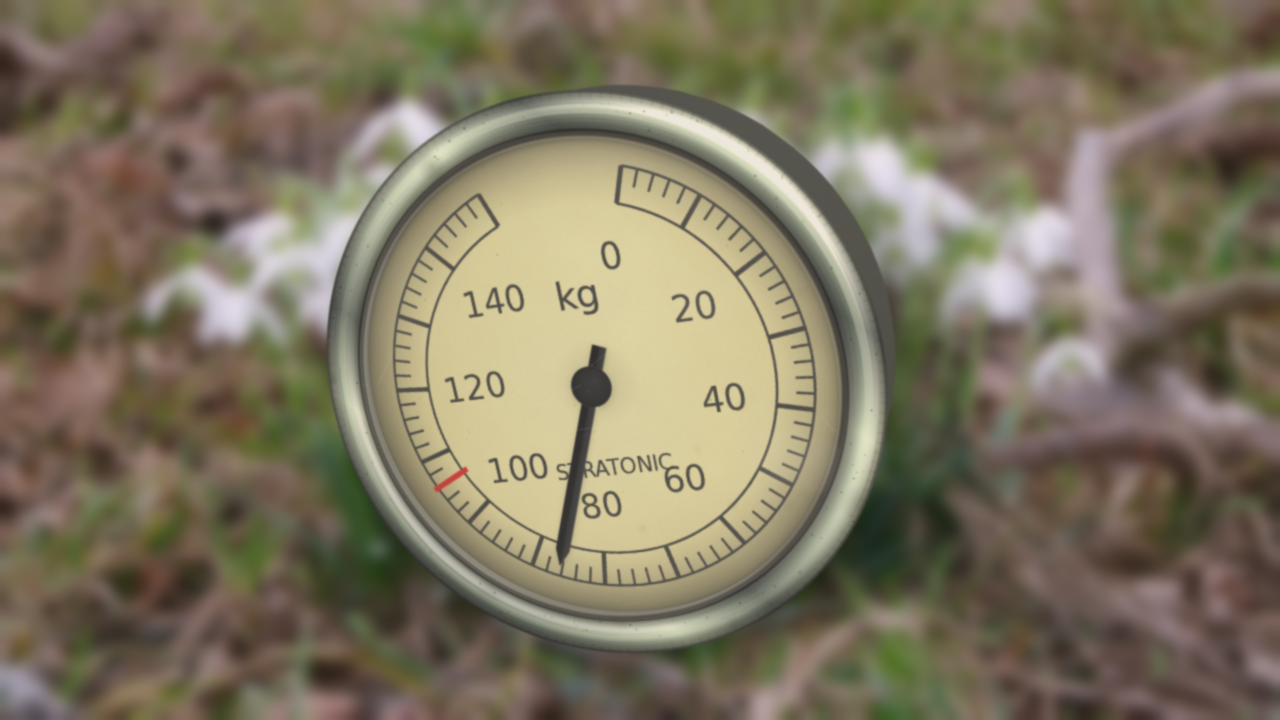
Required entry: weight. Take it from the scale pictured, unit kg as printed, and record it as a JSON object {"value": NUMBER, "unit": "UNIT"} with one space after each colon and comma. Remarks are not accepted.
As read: {"value": 86, "unit": "kg"}
